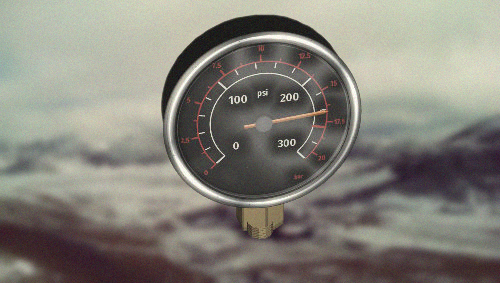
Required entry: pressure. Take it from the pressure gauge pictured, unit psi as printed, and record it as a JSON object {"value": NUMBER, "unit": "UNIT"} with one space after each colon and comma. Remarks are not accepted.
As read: {"value": 240, "unit": "psi"}
